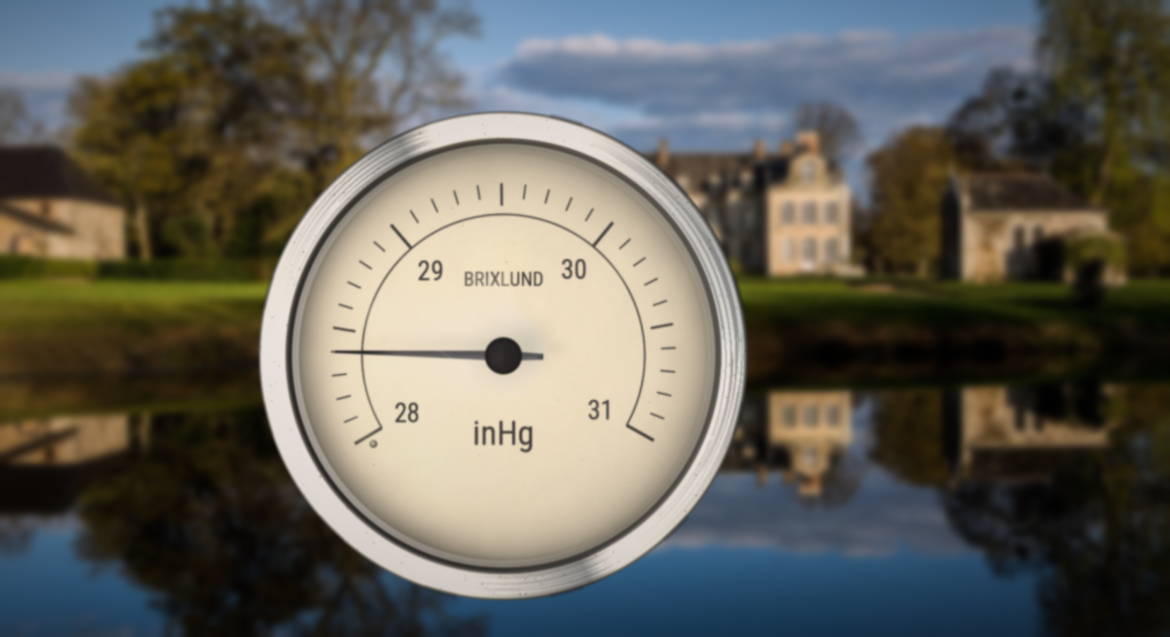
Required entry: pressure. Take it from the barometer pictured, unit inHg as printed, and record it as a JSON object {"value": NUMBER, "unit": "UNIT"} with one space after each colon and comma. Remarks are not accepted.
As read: {"value": 28.4, "unit": "inHg"}
